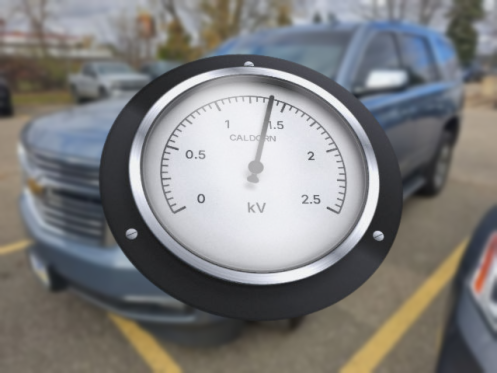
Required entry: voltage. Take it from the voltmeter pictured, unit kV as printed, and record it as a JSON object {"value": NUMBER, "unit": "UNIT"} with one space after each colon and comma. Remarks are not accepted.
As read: {"value": 1.4, "unit": "kV"}
